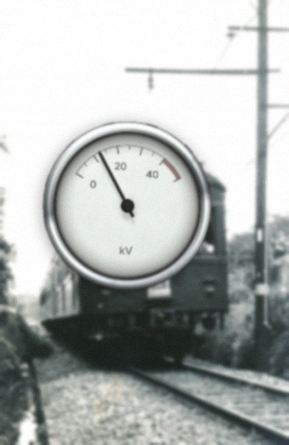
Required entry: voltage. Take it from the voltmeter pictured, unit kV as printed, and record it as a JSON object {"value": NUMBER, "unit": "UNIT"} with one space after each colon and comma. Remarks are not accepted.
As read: {"value": 12.5, "unit": "kV"}
